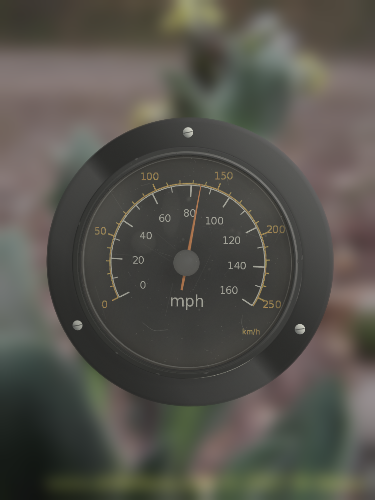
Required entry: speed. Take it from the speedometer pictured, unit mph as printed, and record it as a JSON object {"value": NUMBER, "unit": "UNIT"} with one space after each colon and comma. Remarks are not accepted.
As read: {"value": 85, "unit": "mph"}
